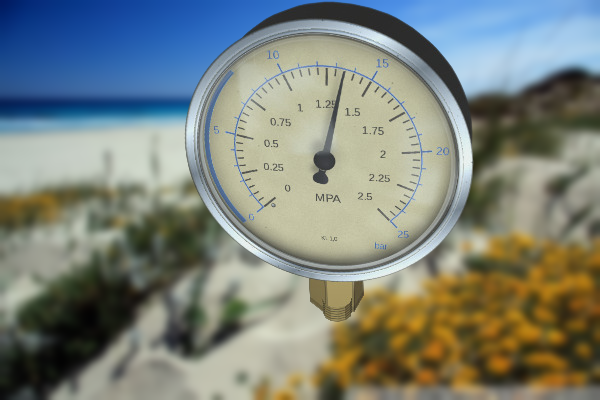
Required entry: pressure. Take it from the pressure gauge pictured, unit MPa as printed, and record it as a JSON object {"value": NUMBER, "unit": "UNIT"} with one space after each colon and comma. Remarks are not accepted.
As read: {"value": 1.35, "unit": "MPa"}
